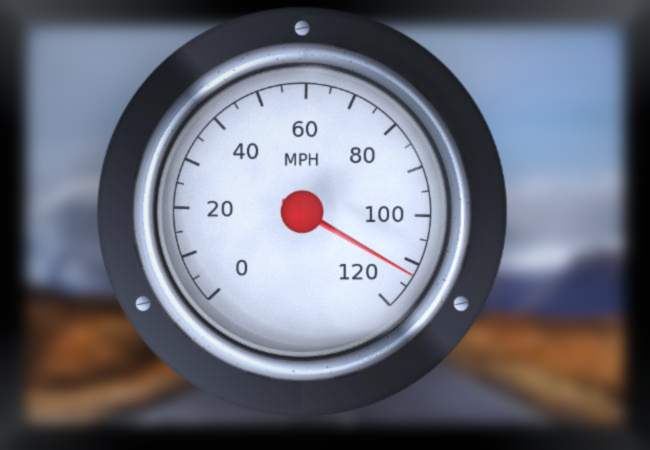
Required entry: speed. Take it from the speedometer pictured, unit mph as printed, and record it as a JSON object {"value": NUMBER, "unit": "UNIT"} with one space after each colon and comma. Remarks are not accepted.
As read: {"value": 112.5, "unit": "mph"}
